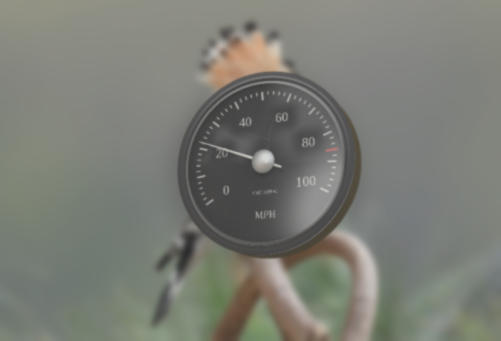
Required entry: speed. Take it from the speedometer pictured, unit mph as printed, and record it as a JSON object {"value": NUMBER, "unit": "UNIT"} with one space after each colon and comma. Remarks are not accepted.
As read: {"value": 22, "unit": "mph"}
